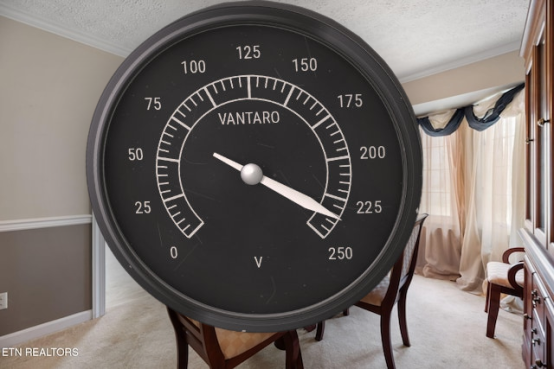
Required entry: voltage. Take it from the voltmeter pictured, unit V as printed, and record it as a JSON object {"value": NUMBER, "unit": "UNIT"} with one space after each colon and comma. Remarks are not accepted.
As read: {"value": 235, "unit": "V"}
